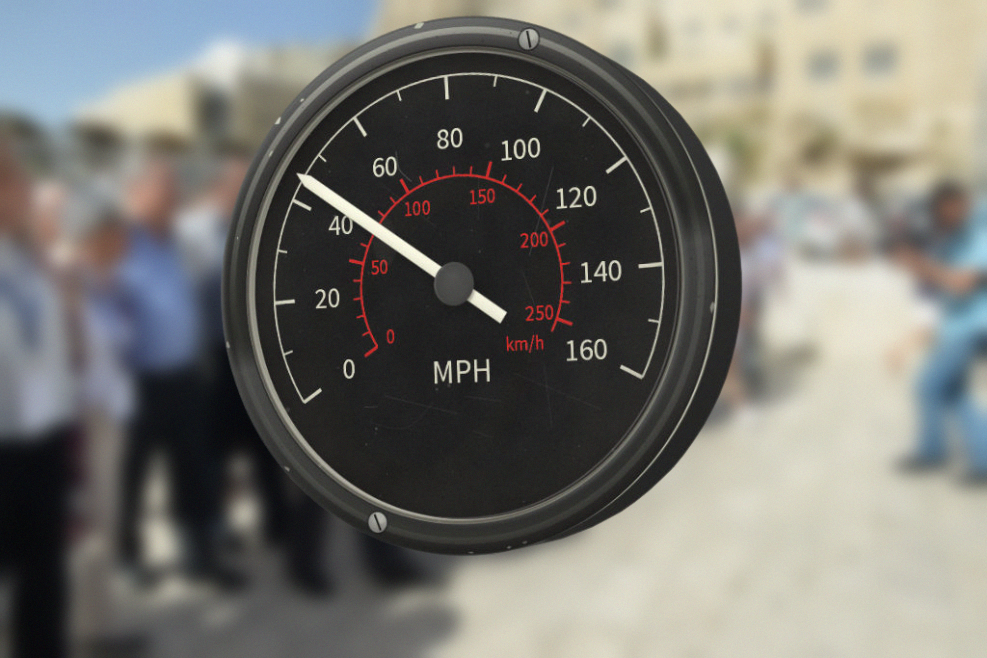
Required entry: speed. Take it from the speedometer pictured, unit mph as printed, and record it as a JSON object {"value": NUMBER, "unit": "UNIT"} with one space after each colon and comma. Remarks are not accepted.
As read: {"value": 45, "unit": "mph"}
